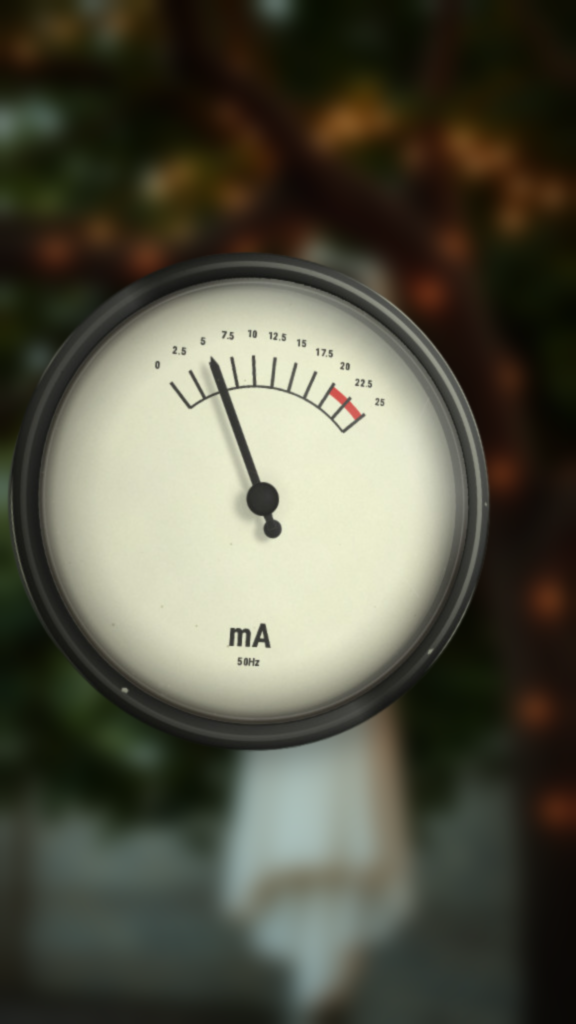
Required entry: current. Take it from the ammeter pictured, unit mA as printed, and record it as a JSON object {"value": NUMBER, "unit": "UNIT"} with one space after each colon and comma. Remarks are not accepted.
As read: {"value": 5, "unit": "mA"}
